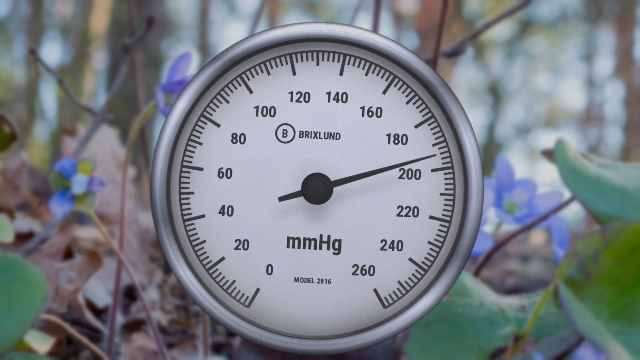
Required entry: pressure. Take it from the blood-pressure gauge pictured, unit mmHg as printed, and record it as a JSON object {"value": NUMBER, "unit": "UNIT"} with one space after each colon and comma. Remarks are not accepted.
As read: {"value": 194, "unit": "mmHg"}
